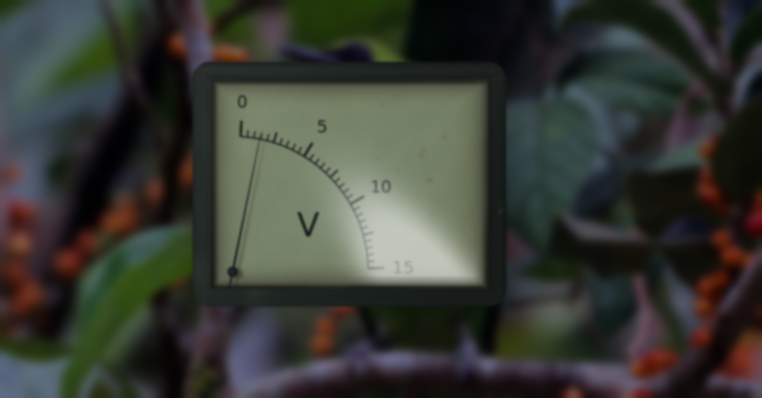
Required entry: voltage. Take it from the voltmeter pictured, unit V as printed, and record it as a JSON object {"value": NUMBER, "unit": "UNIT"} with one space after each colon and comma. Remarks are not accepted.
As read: {"value": 1.5, "unit": "V"}
